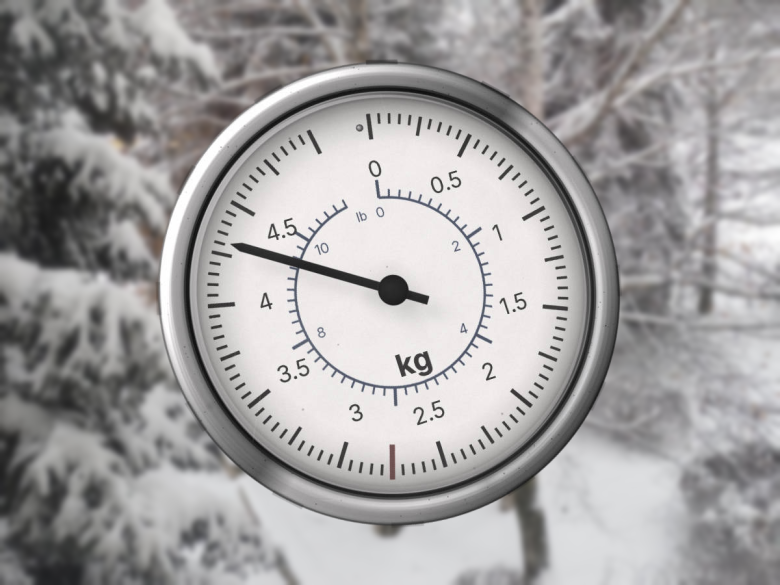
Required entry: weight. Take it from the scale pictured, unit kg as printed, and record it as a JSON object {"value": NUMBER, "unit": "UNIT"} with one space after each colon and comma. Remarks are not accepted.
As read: {"value": 4.3, "unit": "kg"}
